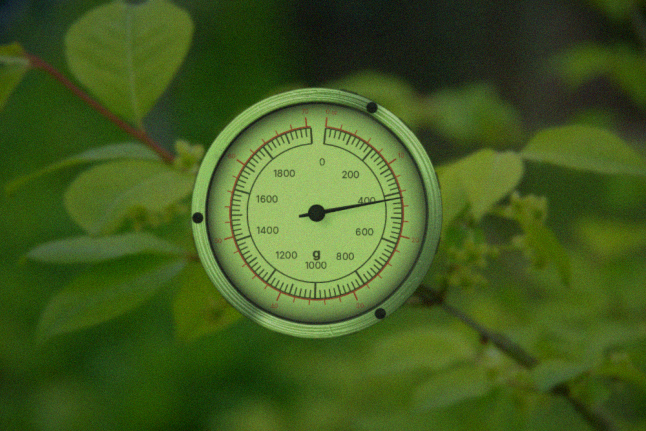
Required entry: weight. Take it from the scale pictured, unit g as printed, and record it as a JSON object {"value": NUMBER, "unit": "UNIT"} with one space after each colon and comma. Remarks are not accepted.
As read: {"value": 420, "unit": "g"}
